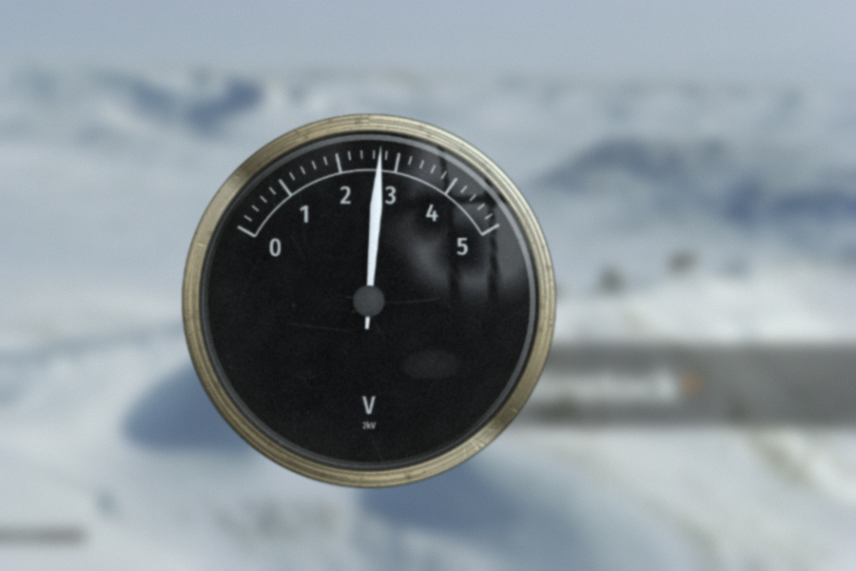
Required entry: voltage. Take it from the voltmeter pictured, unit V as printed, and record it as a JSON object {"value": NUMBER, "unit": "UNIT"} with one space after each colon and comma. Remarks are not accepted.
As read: {"value": 2.7, "unit": "V"}
